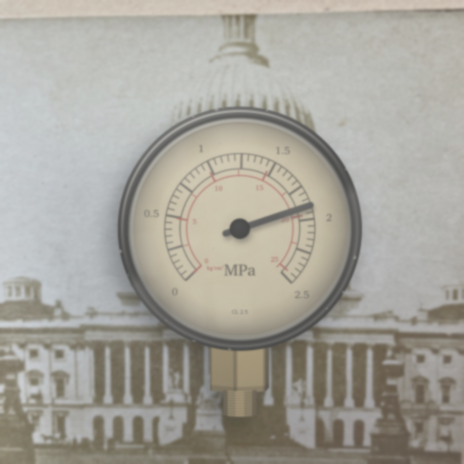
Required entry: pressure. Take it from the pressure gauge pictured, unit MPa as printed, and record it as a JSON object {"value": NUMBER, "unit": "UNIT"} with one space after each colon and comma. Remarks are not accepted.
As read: {"value": 1.9, "unit": "MPa"}
